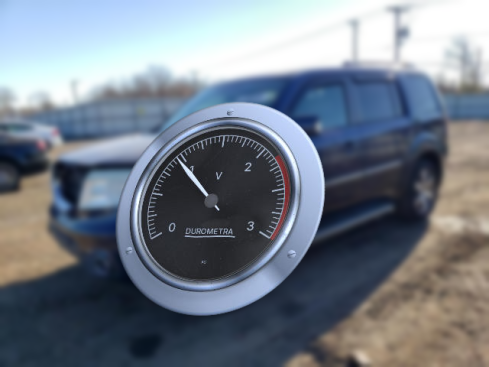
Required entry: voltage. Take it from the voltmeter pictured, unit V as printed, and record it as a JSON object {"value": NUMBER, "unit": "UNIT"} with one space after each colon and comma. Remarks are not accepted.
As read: {"value": 0.95, "unit": "V"}
